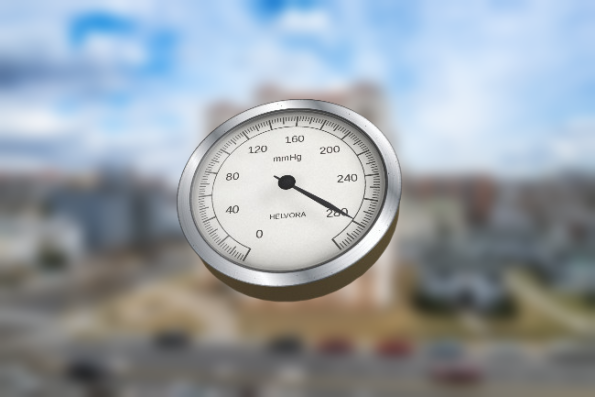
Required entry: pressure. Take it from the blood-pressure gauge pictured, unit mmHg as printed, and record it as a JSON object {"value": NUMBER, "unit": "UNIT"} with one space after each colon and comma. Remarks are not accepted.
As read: {"value": 280, "unit": "mmHg"}
